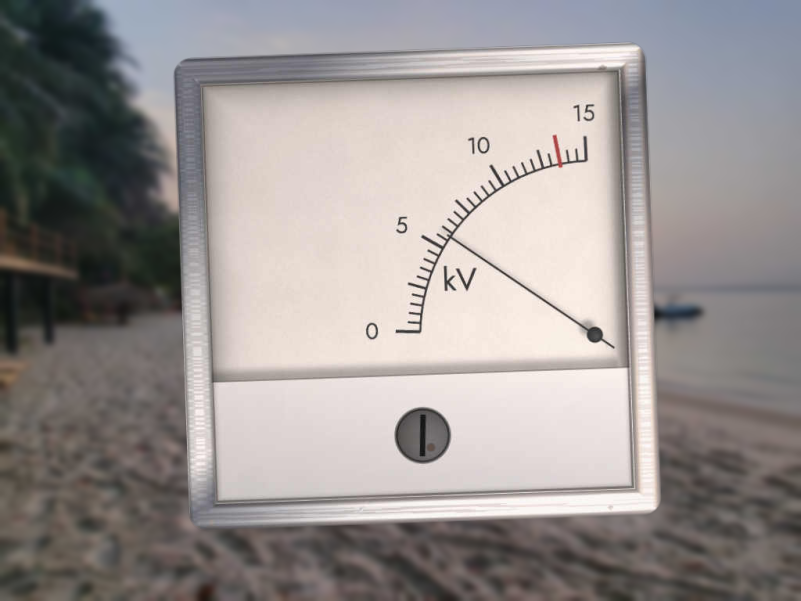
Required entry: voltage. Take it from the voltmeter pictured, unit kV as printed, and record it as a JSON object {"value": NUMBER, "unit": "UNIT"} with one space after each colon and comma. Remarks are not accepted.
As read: {"value": 5.75, "unit": "kV"}
